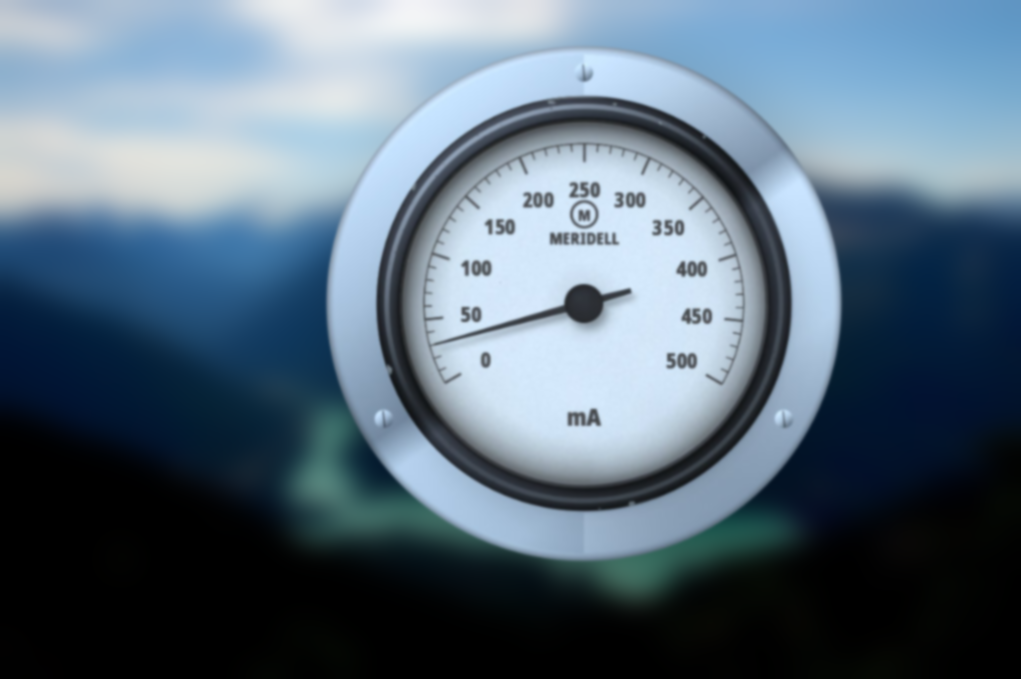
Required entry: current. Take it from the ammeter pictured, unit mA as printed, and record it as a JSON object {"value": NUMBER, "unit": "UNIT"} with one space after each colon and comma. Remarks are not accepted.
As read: {"value": 30, "unit": "mA"}
